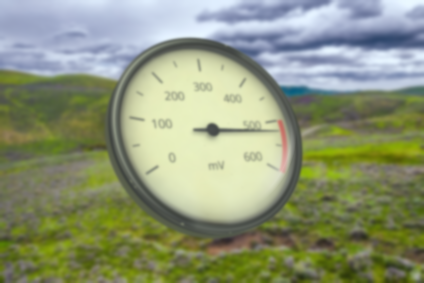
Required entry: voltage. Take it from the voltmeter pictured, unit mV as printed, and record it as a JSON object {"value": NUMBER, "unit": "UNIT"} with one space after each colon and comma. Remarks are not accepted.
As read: {"value": 525, "unit": "mV"}
